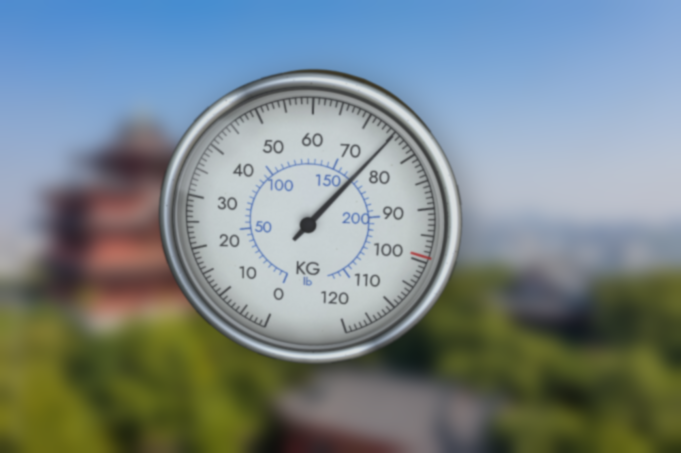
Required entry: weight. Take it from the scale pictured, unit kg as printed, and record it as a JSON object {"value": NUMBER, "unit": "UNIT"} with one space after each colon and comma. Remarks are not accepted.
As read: {"value": 75, "unit": "kg"}
